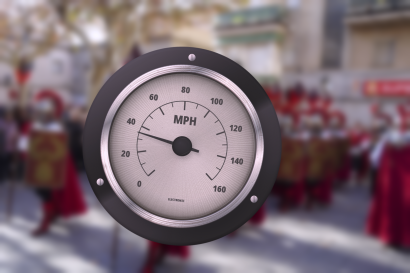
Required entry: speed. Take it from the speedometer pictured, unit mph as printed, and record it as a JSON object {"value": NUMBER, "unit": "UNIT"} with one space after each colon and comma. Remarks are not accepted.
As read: {"value": 35, "unit": "mph"}
